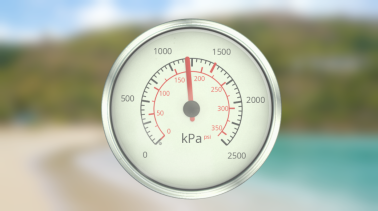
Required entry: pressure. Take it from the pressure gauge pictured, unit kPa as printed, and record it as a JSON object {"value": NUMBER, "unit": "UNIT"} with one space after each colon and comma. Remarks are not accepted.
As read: {"value": 1200, "unit": "kPa"}
